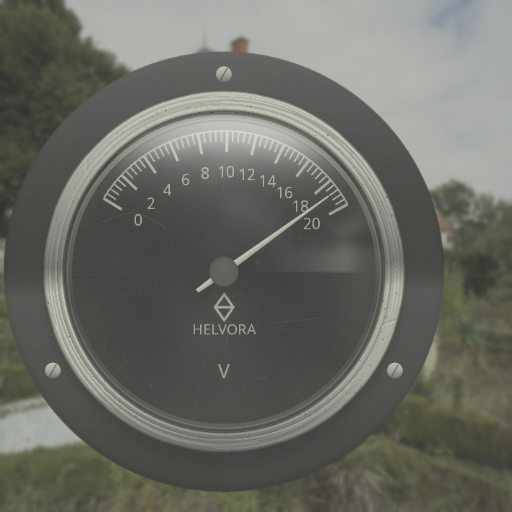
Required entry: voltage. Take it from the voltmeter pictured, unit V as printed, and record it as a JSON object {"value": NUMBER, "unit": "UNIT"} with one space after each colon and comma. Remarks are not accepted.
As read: {"value": 18.8, "unit": "V"}
